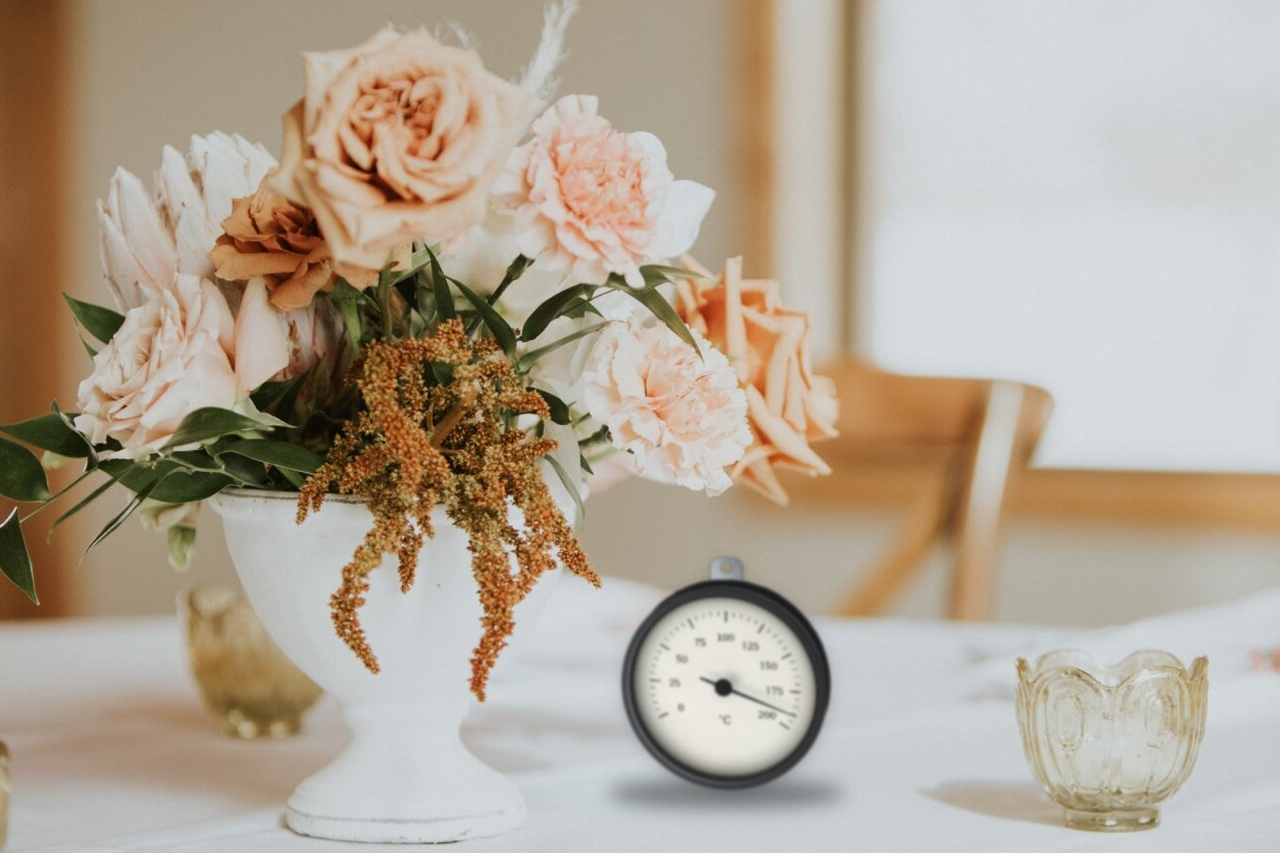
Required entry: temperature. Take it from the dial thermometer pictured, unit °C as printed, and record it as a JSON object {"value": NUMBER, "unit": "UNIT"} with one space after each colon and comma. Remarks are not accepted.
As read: {"value": 190, "unit": "°C"}
